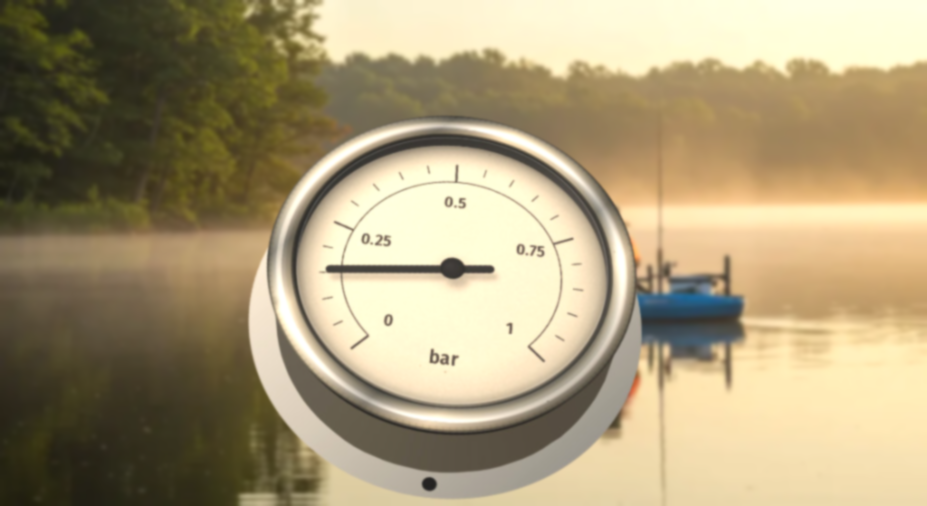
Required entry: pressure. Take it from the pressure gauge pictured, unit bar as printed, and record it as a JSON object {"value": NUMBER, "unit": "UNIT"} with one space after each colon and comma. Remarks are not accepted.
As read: {"value": 0.15, "unit": "bar"}
